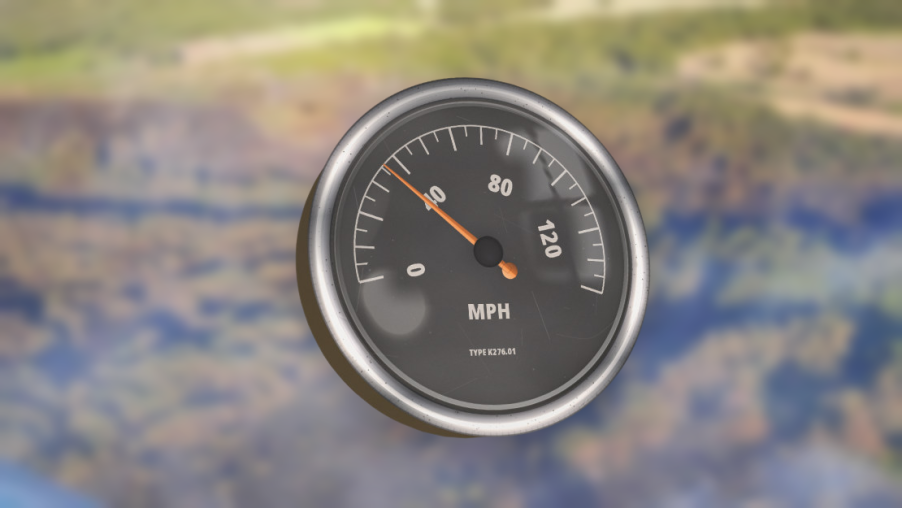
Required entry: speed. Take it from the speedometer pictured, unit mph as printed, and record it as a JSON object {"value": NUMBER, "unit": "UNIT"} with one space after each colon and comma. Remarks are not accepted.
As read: {"value": 35, "unit": "mph"}
